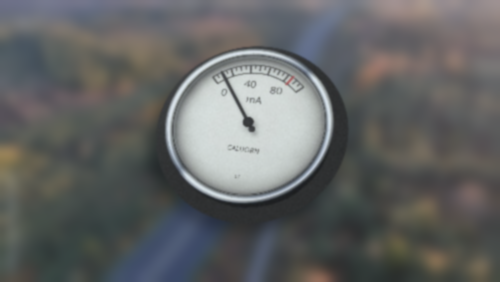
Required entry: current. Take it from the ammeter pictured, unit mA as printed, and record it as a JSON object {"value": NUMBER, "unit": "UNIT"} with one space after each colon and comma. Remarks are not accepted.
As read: {"value": 10, "unit": "mA"}
